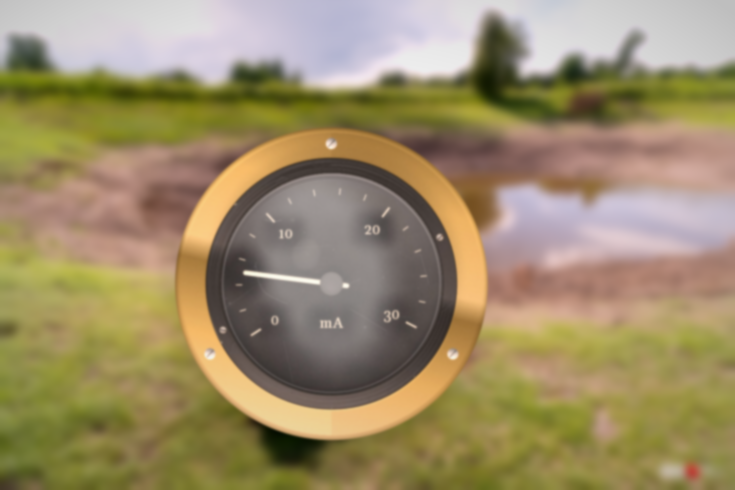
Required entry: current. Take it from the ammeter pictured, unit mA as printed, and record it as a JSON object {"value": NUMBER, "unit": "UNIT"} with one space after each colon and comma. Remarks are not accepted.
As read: {"value": 5, "unit": "mA"}
